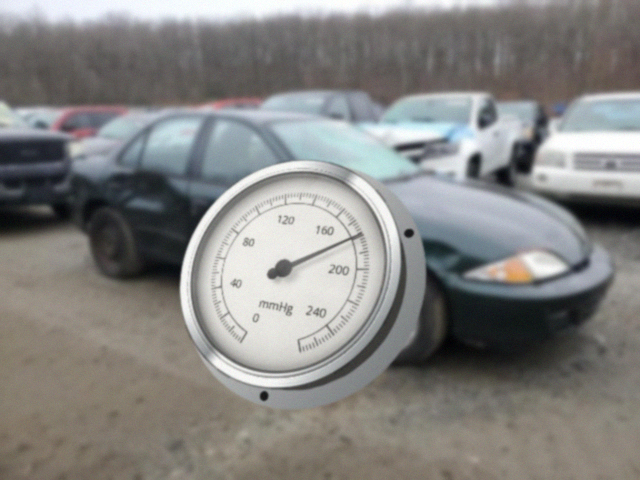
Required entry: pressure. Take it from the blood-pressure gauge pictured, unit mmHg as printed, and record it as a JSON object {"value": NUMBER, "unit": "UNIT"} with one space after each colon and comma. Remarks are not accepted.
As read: {"value": 180, "unit": "mmHg"}
